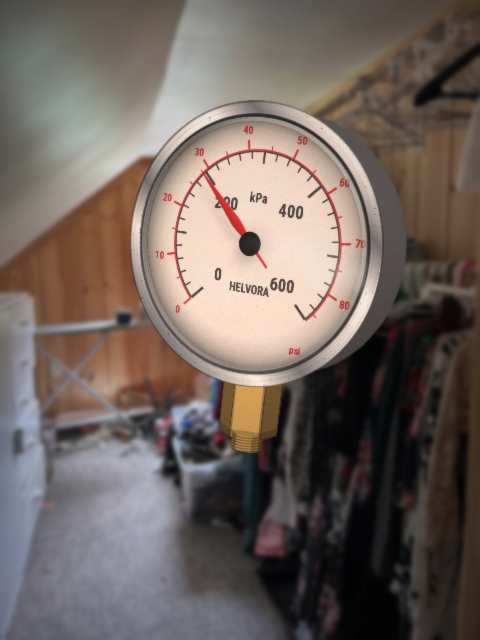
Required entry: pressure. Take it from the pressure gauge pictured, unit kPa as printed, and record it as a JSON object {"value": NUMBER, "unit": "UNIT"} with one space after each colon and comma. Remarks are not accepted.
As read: {"value": 200, "unit": "kPa"}
